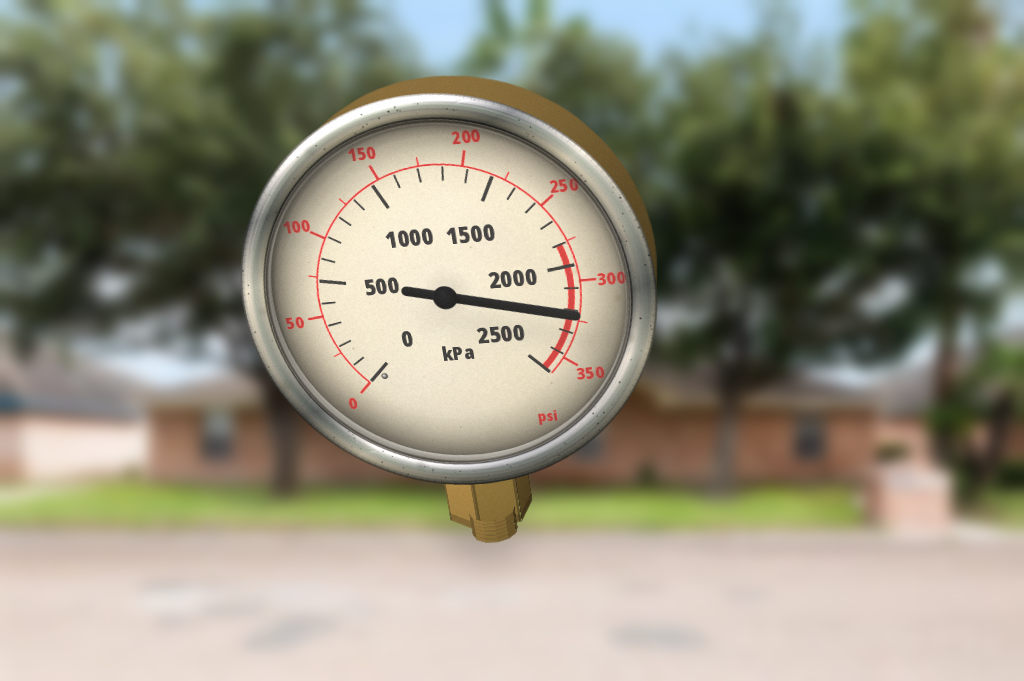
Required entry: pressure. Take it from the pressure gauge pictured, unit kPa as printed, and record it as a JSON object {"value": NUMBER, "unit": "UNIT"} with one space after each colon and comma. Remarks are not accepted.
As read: {"value": 2200, "unit": "kPa"}
